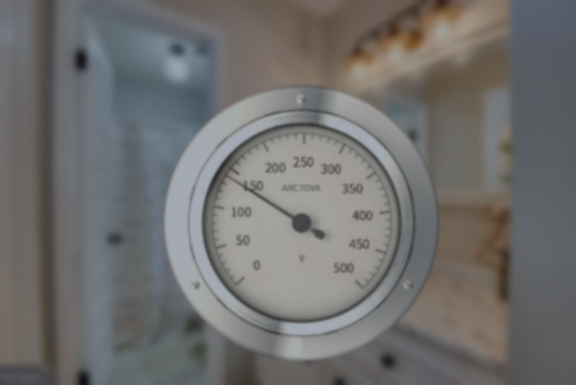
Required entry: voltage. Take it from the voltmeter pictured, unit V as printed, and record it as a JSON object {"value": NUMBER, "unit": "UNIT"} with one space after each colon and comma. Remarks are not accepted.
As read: {"value": 140, "unit": "V"}
